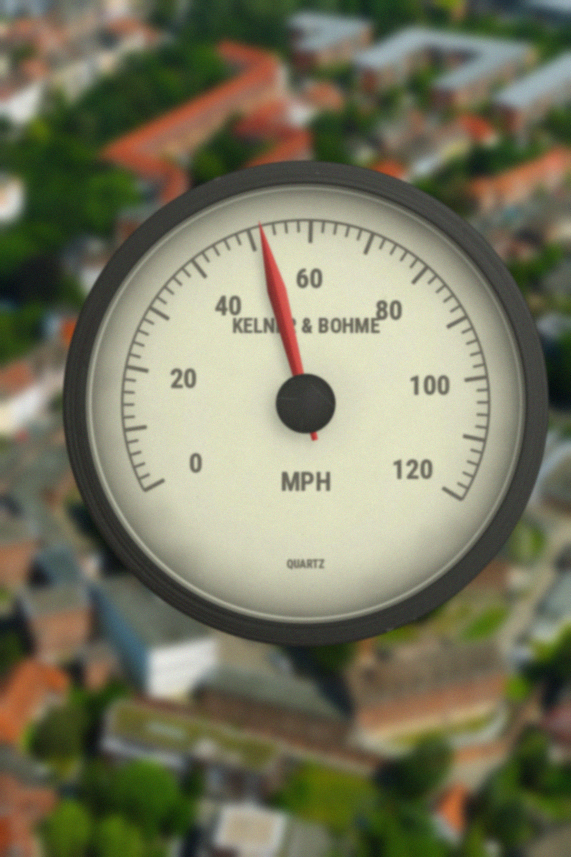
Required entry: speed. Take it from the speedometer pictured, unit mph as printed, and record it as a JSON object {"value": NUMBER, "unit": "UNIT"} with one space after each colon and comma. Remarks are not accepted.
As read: {"value": 52, "unit": "mph"}
